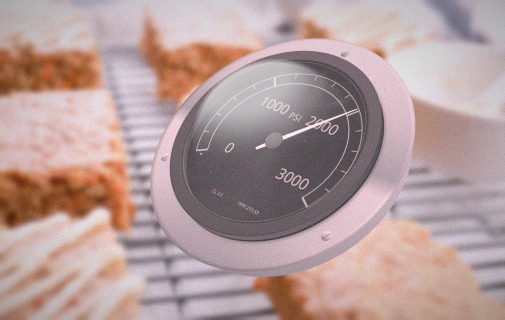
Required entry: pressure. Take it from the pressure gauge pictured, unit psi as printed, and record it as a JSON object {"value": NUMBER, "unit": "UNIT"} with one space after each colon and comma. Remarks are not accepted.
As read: {"value": 2000, "unit": "psi"}
